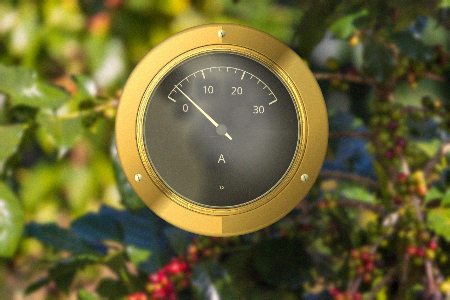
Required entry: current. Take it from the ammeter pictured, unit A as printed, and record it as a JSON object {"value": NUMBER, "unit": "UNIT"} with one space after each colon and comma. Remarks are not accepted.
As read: {"value": 3, "unit": "A"}
